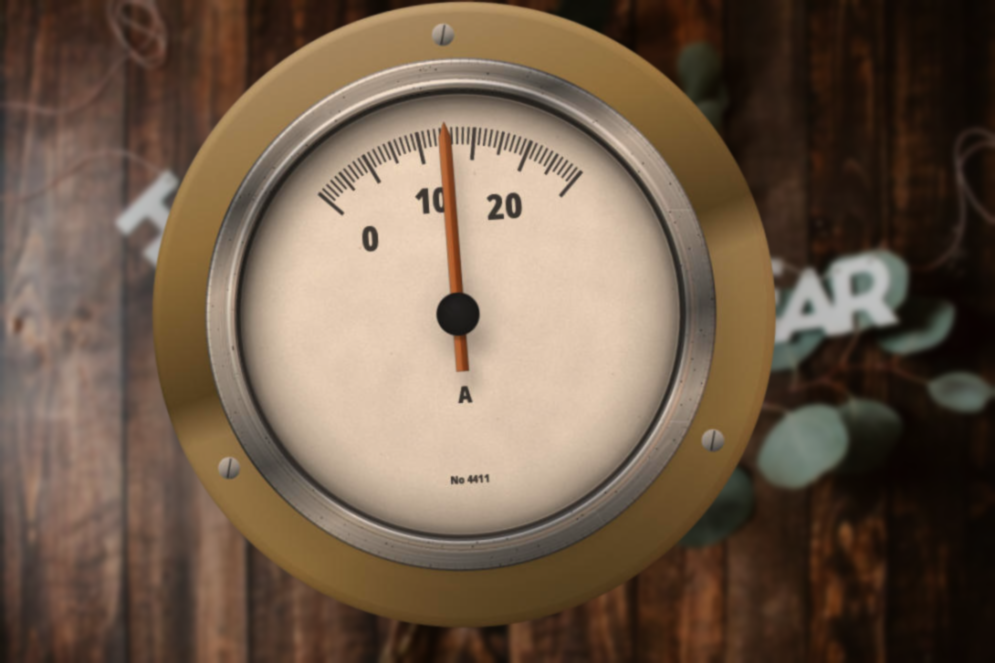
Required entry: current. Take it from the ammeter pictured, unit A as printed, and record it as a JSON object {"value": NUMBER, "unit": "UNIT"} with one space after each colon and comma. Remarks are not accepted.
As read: {"value": 12.5, "unit": "A"}
